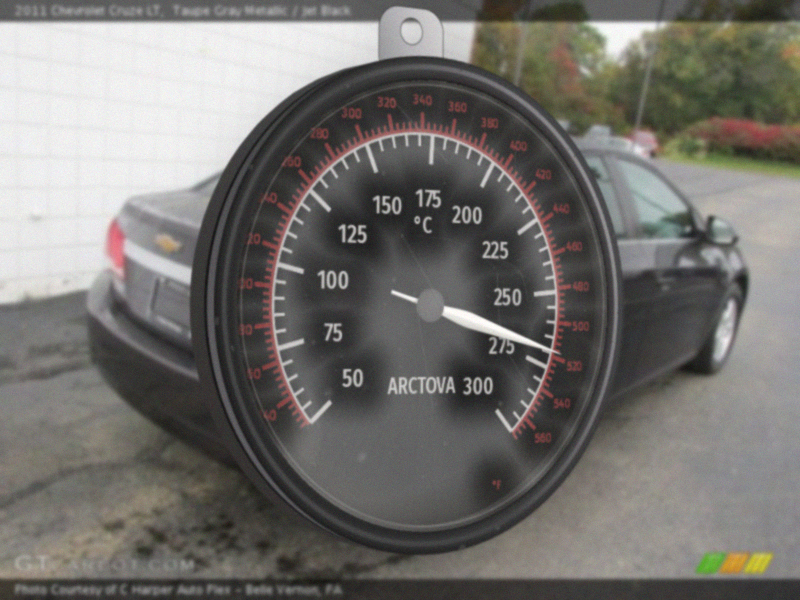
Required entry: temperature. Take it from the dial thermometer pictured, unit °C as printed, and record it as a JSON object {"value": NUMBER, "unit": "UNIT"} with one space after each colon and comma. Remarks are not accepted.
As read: {"value": 270, "unit": "°C"}
